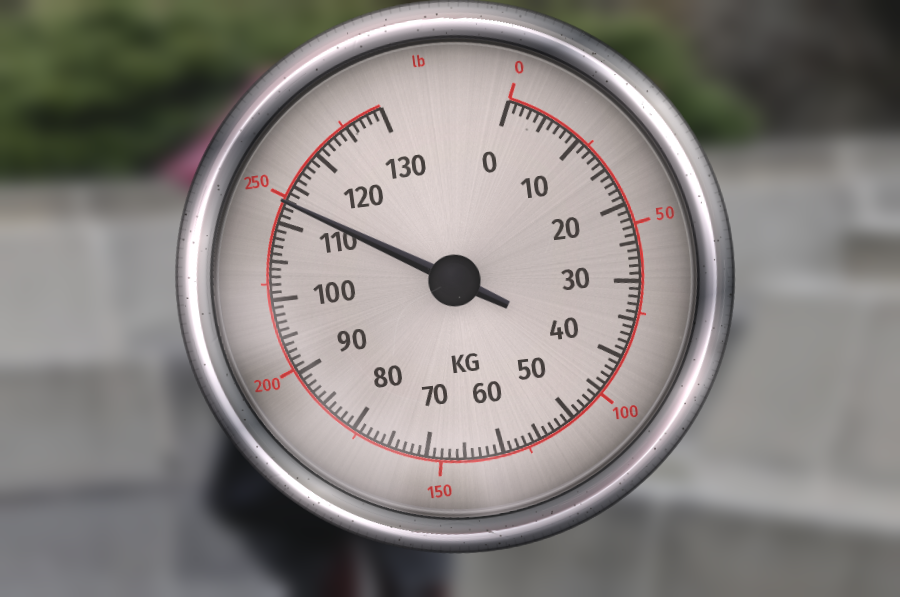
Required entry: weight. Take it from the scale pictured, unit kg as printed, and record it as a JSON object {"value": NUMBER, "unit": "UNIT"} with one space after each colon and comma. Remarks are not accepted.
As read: {"value": 113, "unit": "kg"}
